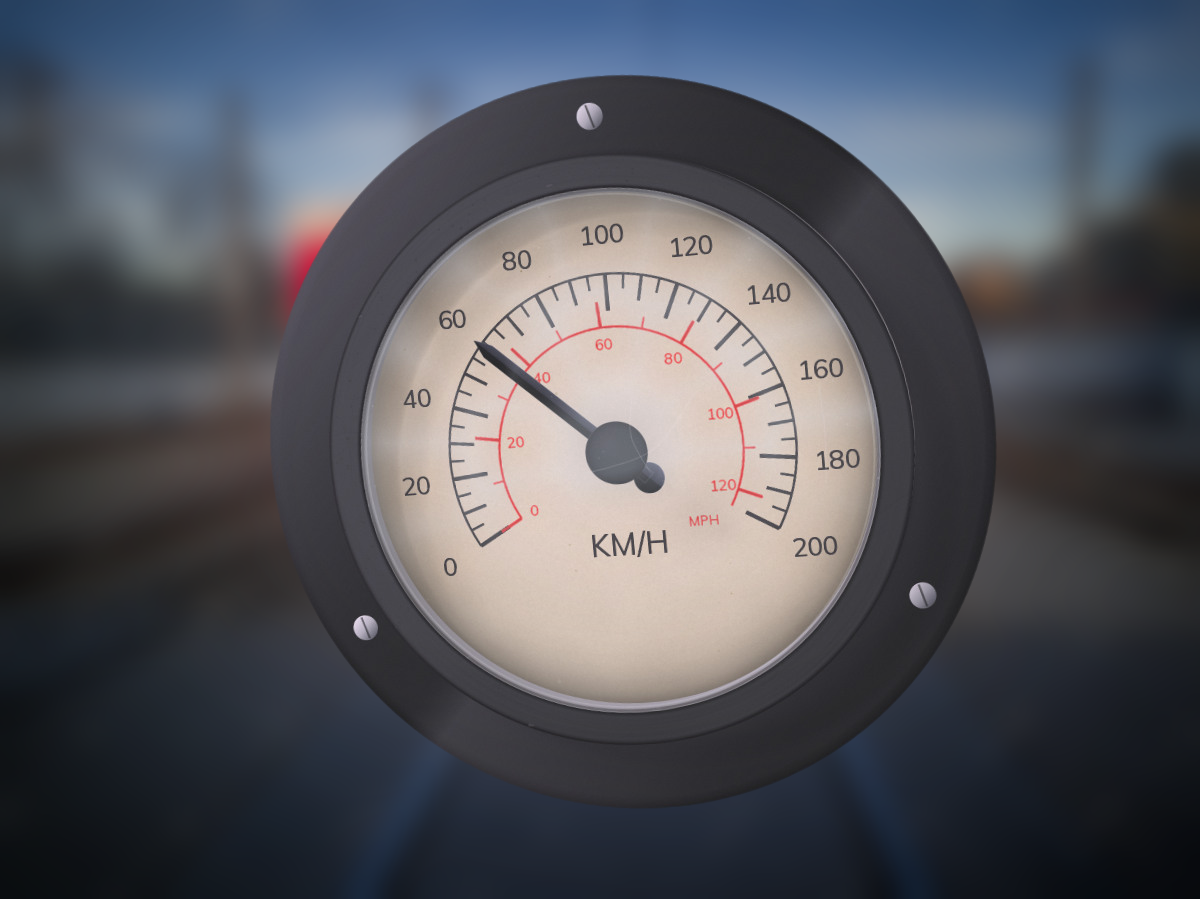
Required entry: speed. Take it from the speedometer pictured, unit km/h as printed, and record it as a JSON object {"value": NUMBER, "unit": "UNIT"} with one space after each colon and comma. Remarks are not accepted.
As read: {"value": 60, "unit": "km/h"}
